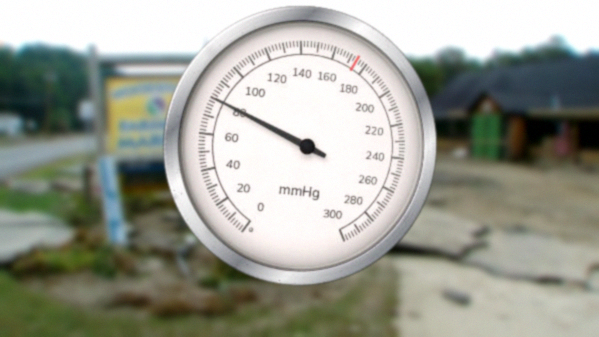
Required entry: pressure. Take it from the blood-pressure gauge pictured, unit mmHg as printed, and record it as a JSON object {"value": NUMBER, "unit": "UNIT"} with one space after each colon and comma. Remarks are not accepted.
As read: {"value": 80, "unit": "mmHg"}
